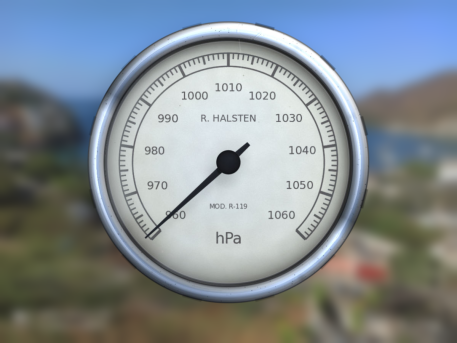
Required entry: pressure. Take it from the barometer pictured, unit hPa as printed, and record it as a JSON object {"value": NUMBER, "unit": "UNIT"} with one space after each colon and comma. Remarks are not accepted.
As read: {"value": 961, "unit": "hPa"}
